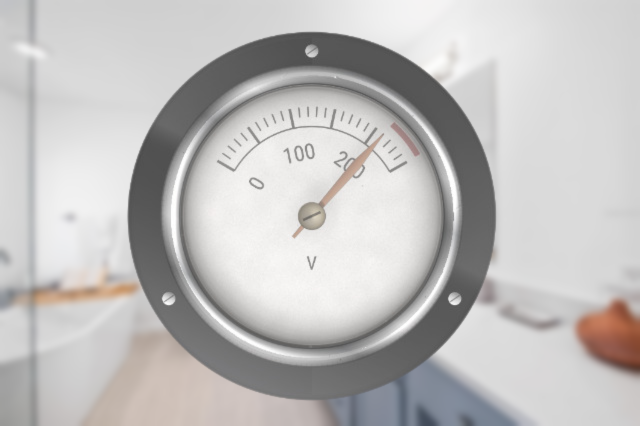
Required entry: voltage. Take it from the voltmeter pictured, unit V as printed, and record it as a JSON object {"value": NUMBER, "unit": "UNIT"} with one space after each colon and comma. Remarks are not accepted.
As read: {"value": 210, "unit": "V"}
